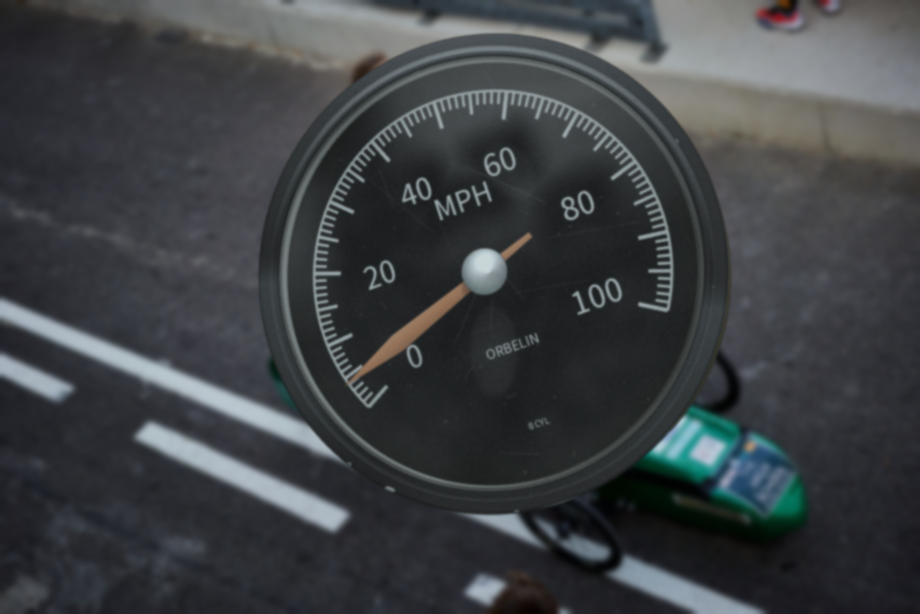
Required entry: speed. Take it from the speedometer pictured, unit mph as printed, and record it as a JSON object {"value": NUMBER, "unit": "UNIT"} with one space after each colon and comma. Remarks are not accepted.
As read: {"value": 4, "unit": "mph"}
